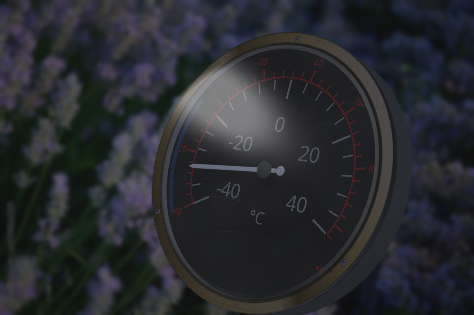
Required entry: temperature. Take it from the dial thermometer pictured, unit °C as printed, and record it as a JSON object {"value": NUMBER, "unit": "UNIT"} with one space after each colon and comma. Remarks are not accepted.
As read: {"value": -32, "unit": "°C"}
